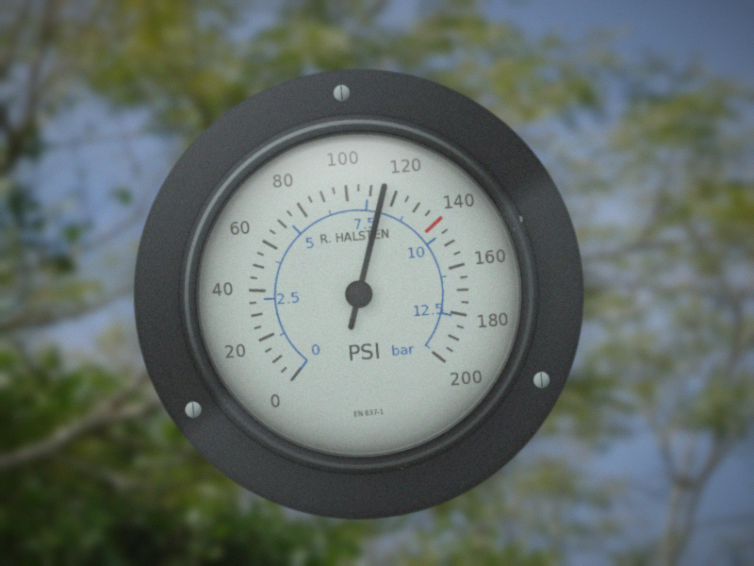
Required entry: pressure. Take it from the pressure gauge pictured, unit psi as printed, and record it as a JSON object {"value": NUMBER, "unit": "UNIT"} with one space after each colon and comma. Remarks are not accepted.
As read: {"value": 115, "unit": "psi"}
